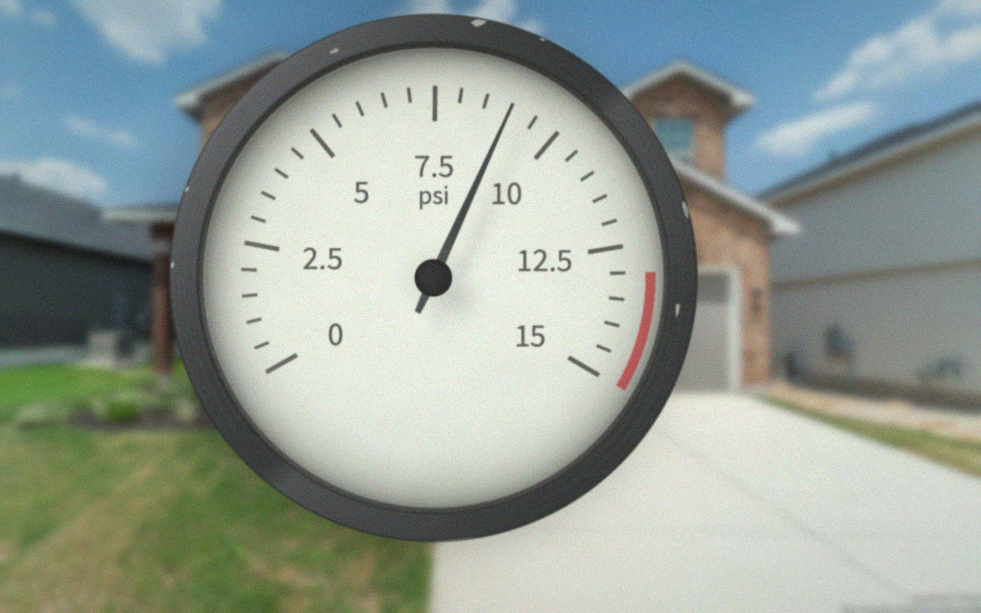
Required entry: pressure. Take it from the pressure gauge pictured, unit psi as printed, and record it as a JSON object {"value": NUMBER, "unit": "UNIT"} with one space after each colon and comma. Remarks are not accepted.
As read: {"value": 9, "unit": "psi"}
